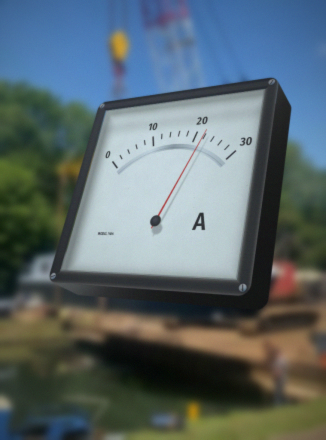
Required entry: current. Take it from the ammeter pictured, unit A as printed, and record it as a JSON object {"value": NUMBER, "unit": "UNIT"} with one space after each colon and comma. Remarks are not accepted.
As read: {"value": 22, "unit": "A"}
